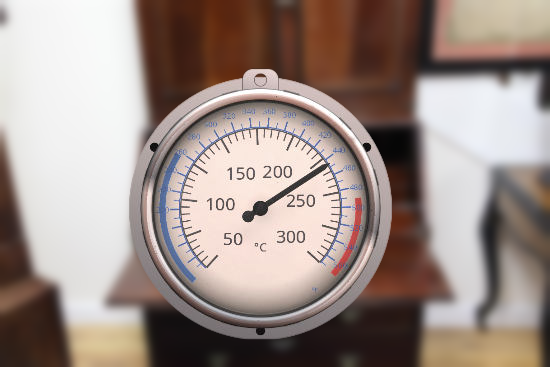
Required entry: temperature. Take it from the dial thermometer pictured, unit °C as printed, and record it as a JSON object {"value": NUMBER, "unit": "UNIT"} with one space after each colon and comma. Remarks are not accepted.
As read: {"value": 230, "unit": "°C"}
